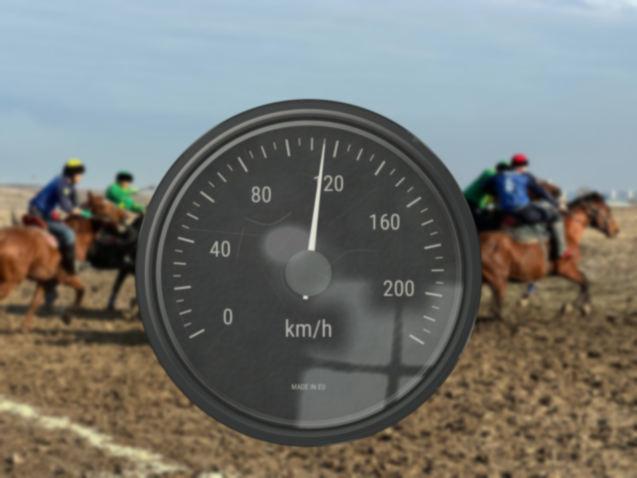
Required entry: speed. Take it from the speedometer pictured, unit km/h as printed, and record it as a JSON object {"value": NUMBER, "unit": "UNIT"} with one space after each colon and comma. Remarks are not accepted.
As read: {"value": 115, "unit": "km/h"}
